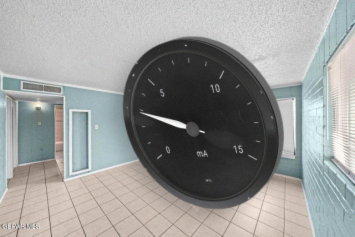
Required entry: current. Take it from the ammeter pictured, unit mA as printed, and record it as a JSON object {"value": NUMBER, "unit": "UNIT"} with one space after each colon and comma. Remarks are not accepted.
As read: {"value": 3, "unit": "mA"}
